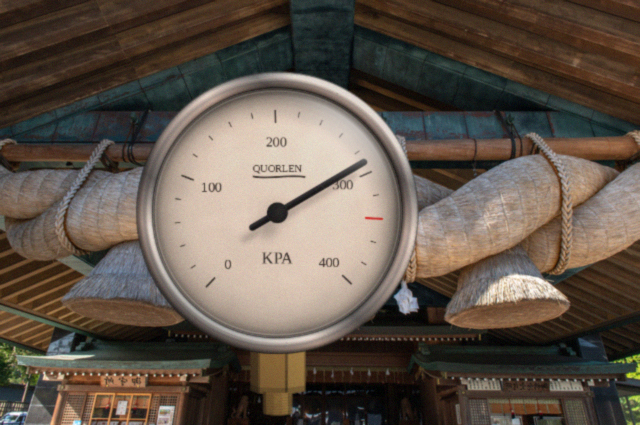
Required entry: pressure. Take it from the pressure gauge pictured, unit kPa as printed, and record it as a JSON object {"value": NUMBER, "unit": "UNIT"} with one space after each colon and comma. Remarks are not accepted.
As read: {"value": 290, "unit": "kPa"}
